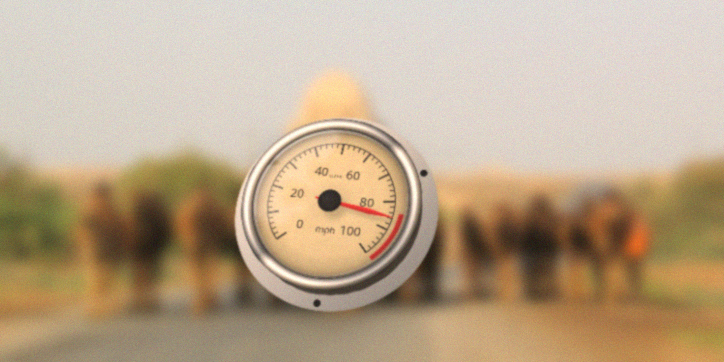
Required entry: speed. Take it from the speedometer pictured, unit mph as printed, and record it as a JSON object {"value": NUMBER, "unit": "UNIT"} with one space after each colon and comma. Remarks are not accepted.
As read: {"value": 86, "unit": "mph"}
